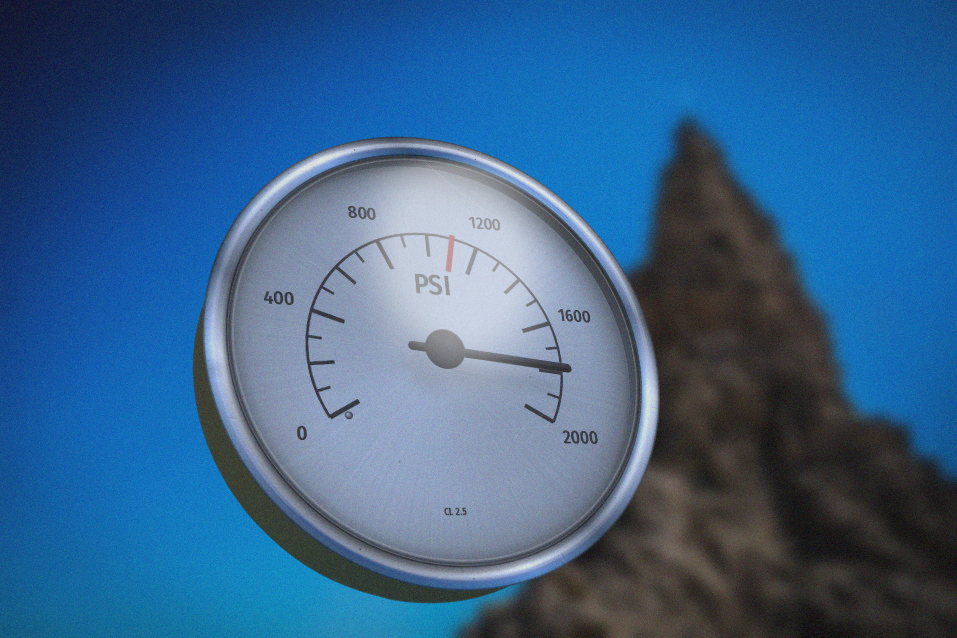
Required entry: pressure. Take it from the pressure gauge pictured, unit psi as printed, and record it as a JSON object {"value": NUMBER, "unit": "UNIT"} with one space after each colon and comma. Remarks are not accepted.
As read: {"value": 1800, "unit": "psi"}
